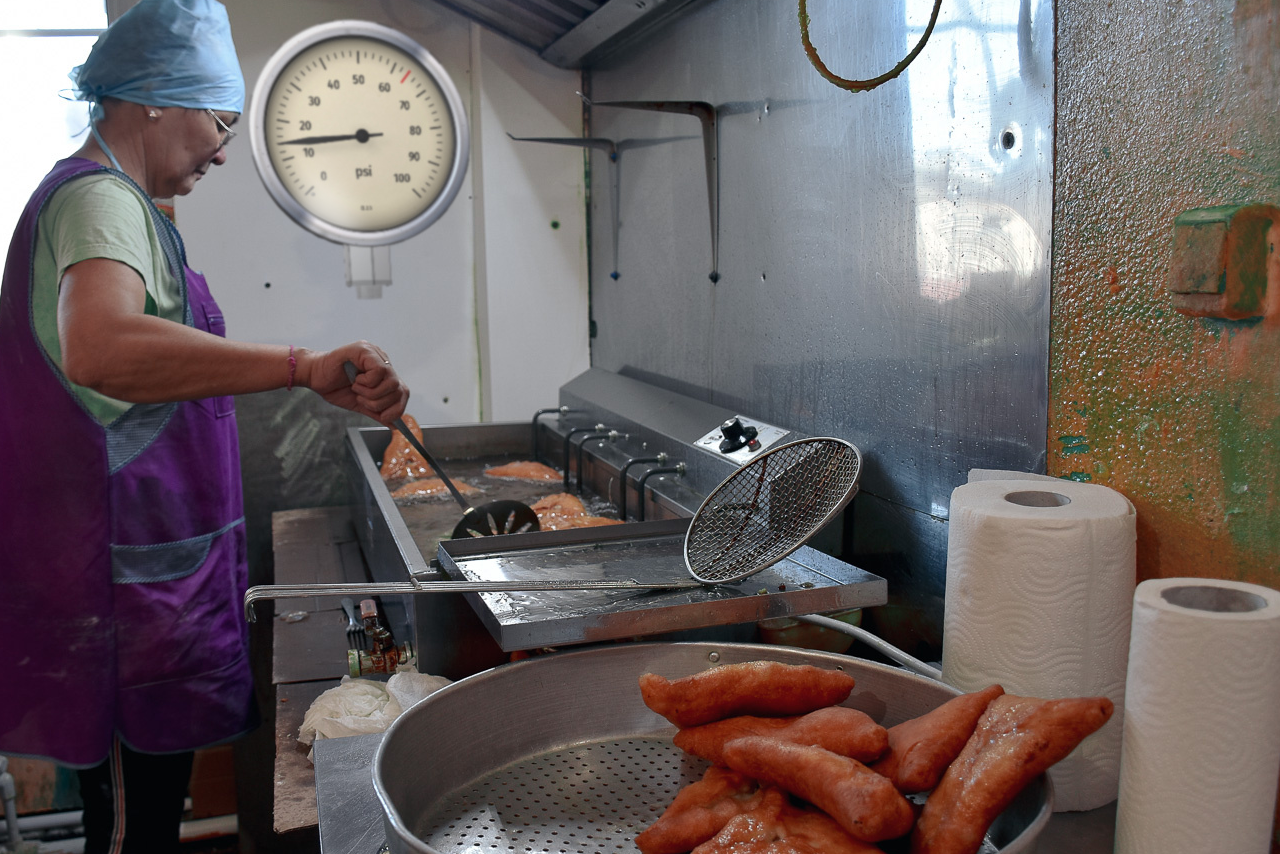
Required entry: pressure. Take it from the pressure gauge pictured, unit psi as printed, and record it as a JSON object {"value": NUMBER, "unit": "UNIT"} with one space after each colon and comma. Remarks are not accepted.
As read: {"value": 14, "unit": "psi"}
